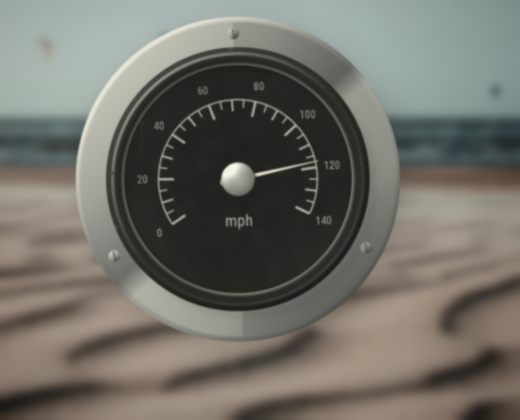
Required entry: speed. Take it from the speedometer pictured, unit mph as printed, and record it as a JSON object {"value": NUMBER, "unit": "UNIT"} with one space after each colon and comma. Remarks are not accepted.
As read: {"value": 117.5, "unit": "mph"}
